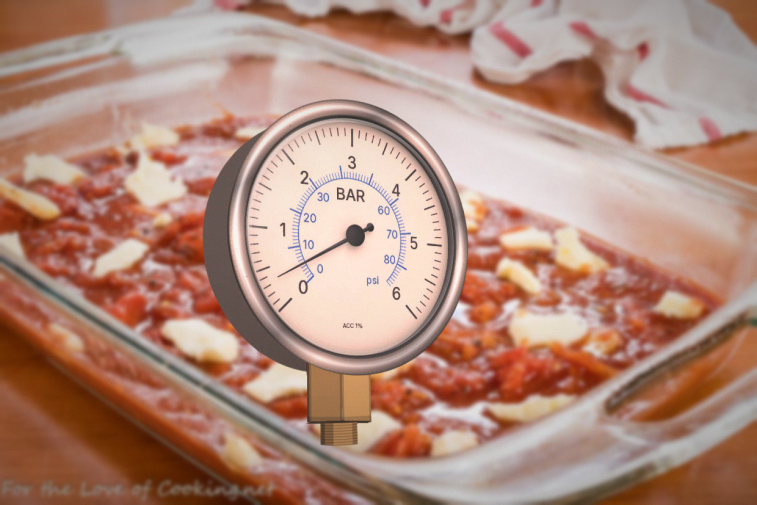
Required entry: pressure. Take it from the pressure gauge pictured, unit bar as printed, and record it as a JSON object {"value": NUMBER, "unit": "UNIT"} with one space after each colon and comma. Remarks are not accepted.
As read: {"value": 0.35, "unit": "bar"}
